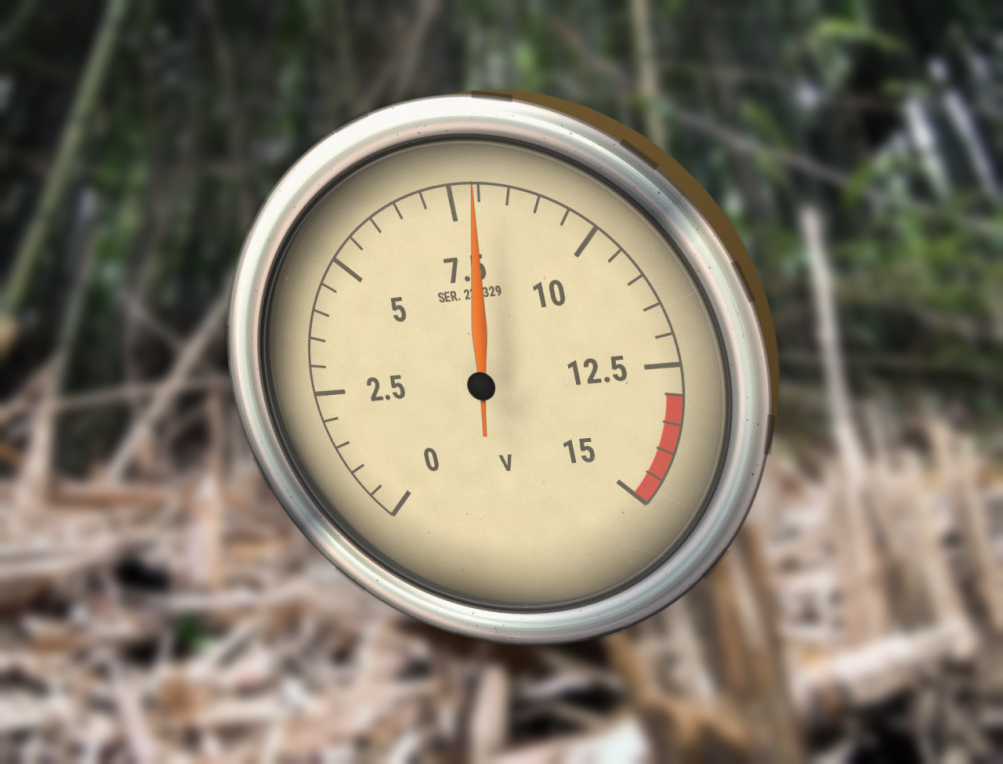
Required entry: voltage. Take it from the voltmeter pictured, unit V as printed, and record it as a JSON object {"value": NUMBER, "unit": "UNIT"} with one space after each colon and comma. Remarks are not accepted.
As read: {"value": 8, "unit": "V"}
